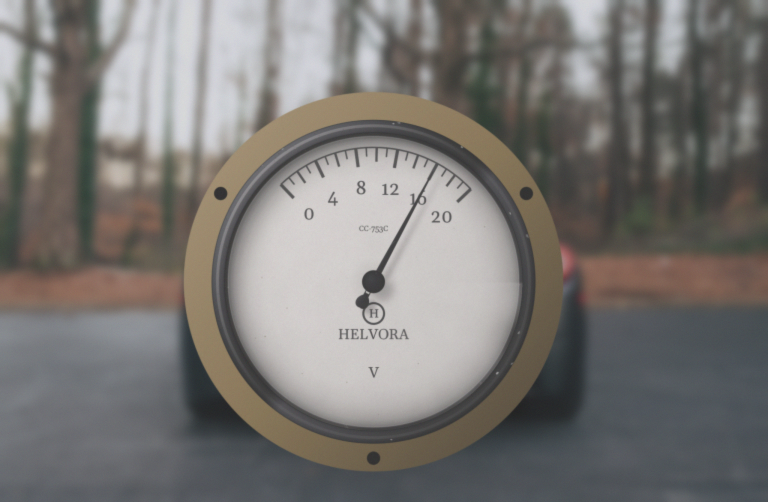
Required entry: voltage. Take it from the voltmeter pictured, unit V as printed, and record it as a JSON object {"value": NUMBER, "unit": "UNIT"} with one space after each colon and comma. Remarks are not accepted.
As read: {"value": 16, "unit": "V"}
